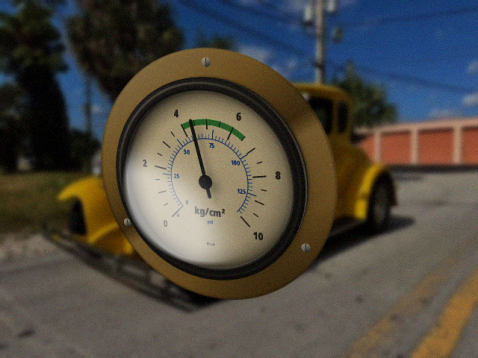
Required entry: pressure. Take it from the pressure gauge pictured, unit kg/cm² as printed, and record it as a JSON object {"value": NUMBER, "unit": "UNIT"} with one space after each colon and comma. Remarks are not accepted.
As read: {"value": 4.5, "unit": "kg/cm²"}
